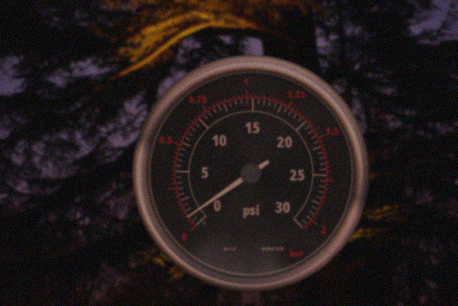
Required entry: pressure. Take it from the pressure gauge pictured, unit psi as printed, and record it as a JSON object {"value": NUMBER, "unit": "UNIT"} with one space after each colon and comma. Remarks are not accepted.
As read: {"value": 1, "unit": "psi"}
